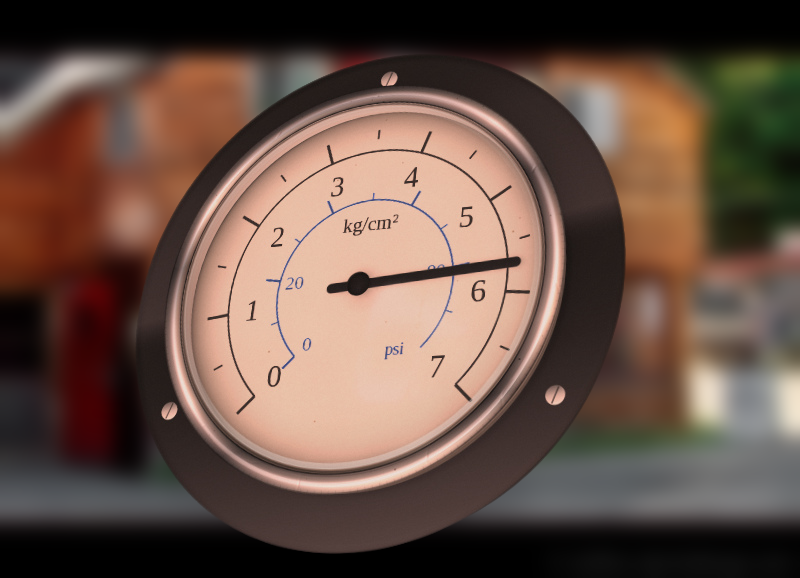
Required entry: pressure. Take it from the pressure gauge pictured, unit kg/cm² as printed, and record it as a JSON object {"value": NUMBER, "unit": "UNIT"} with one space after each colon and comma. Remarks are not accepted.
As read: {"value": 5.75, "unit": "kg/cm²"}
